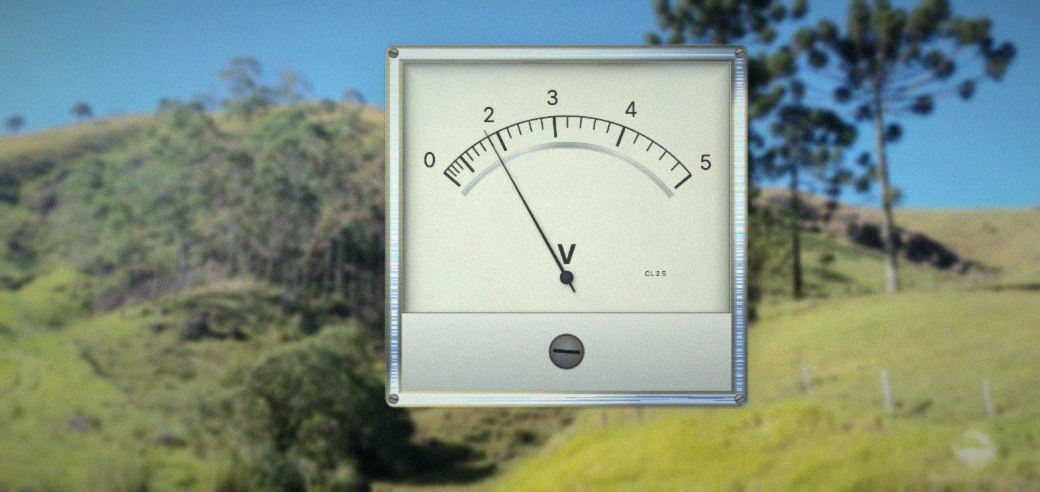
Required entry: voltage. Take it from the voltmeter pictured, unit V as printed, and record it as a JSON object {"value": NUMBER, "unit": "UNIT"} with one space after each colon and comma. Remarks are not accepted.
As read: {"value": 1.8, "unit": "V"}
